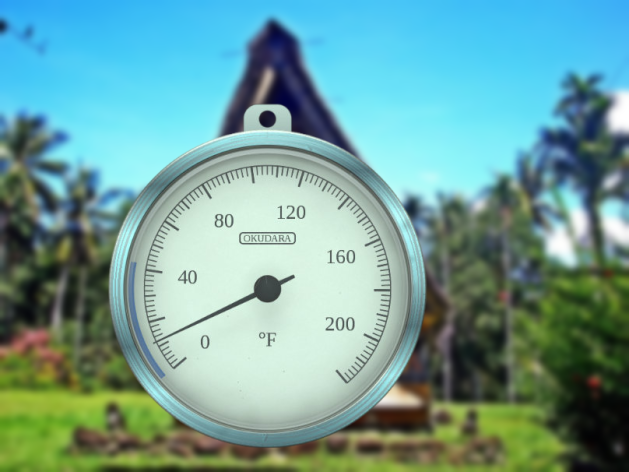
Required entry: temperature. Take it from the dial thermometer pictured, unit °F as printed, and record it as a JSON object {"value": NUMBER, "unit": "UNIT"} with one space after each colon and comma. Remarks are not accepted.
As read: {"value": 12, "unit": "°F"}
